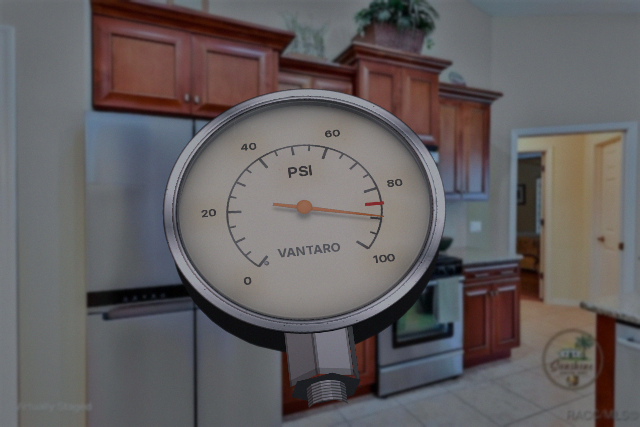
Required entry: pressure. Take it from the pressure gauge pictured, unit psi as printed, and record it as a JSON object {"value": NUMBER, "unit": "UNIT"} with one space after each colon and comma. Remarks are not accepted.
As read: {"value": 90, "unit": "psi"}
